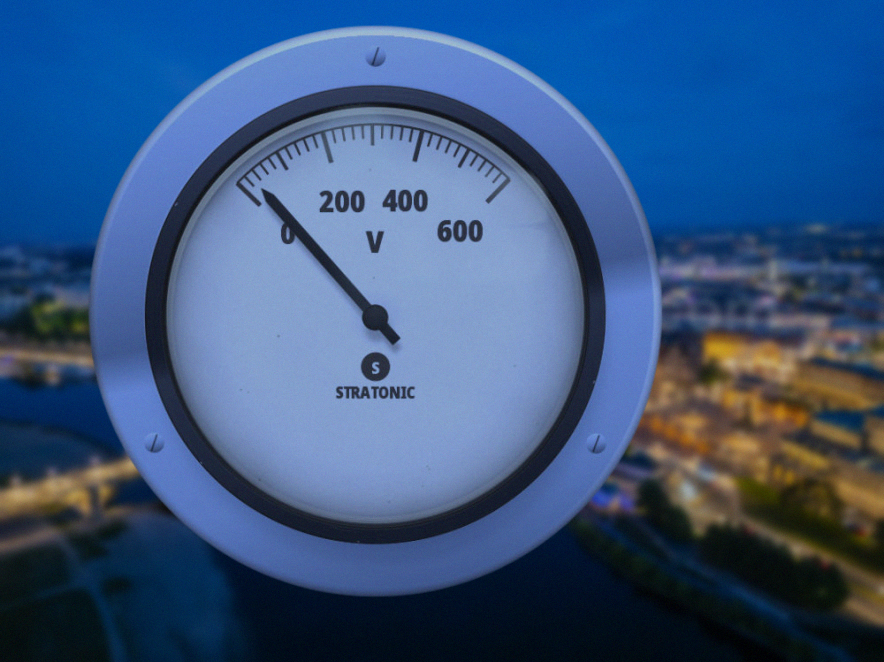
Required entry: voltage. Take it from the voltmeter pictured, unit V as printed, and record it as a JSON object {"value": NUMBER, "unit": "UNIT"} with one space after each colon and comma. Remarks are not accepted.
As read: {"value": 30, "unit": "V"}
